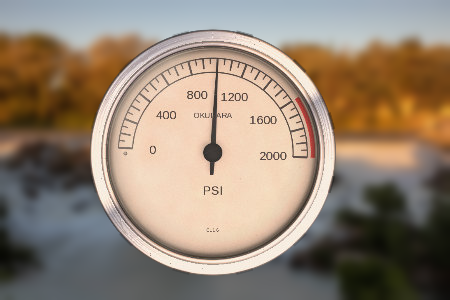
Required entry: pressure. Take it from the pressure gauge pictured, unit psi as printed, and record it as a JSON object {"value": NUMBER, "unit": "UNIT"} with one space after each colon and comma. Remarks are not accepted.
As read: {"value": 1000, "unit": "psi"}
